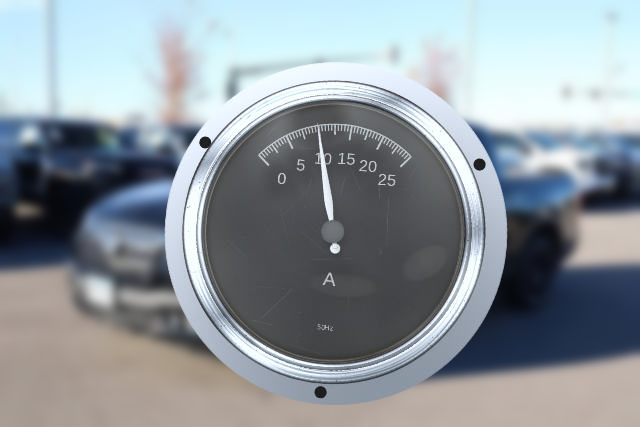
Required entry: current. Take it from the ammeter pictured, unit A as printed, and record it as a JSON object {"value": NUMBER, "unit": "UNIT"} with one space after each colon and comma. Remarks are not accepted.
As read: {"value": 10, "unit": "A"}
